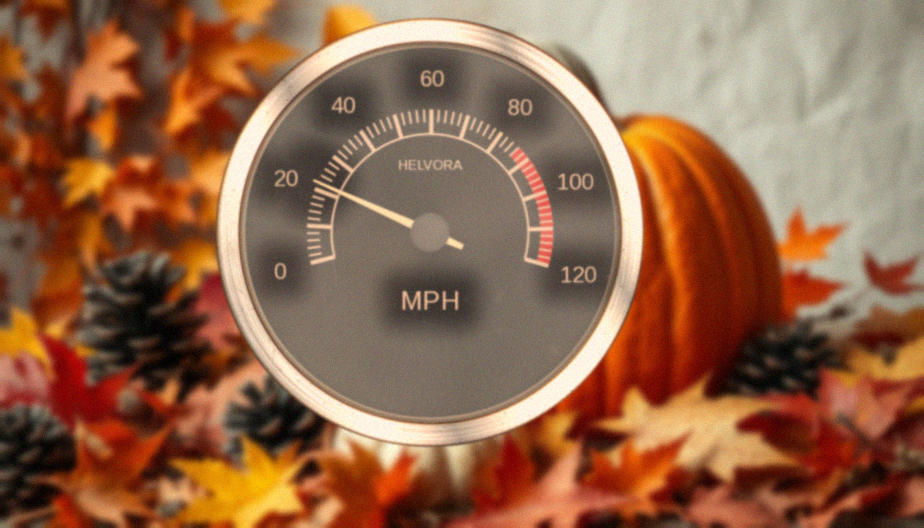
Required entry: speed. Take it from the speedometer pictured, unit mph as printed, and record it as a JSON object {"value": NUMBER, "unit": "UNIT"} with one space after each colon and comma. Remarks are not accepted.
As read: {"value": 22, "unit": "mph"}
